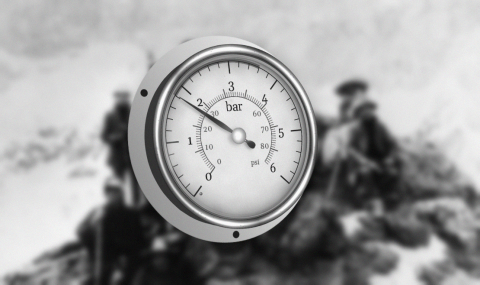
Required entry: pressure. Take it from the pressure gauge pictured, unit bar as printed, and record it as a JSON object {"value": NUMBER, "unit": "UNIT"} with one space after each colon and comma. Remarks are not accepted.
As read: {"value": 1.8, "unit": "bar"}
